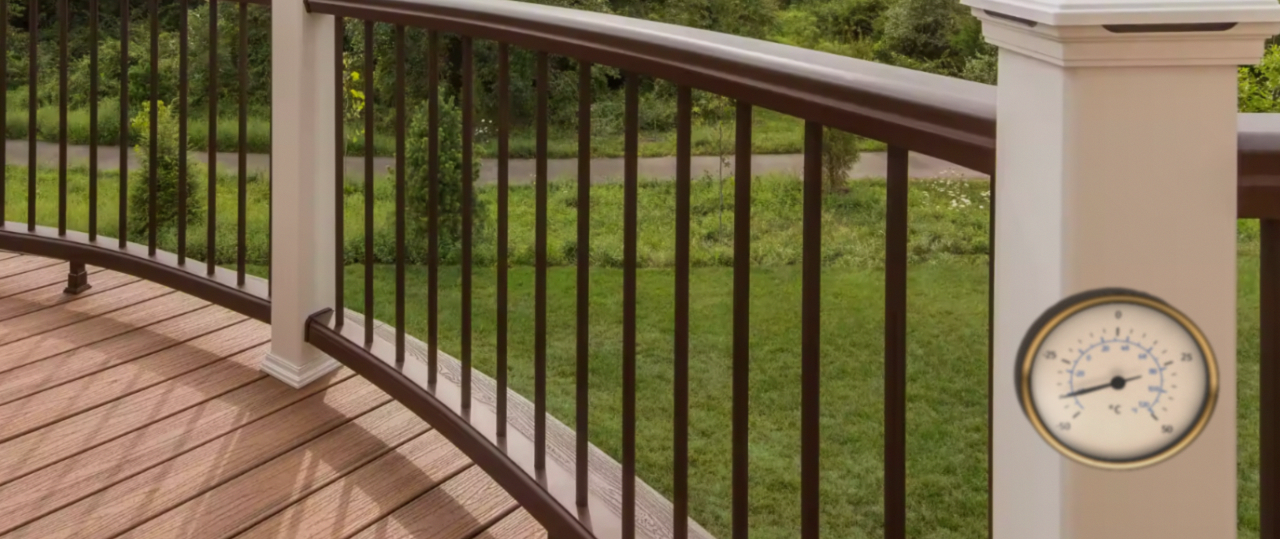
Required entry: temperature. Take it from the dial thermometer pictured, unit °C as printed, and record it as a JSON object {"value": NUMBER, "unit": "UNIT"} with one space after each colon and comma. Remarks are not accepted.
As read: {"value": -40, "unit": "°C"}
